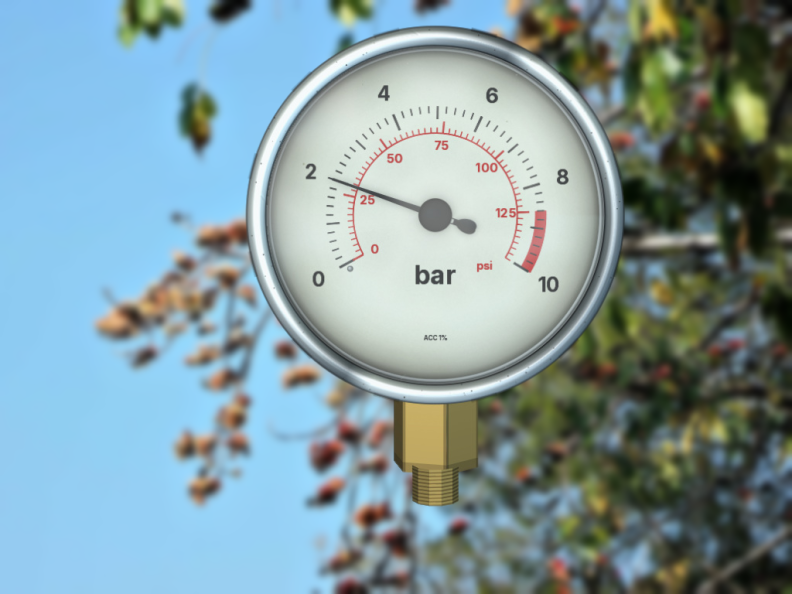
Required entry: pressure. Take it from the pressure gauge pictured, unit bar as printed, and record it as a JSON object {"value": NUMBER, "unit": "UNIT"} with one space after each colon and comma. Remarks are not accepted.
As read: {"value": 2, "unit": "bar"}
